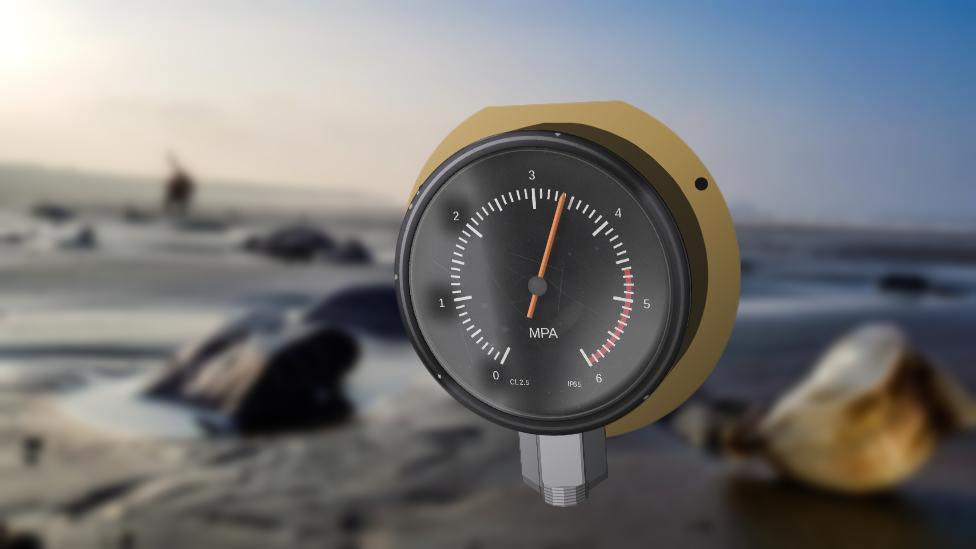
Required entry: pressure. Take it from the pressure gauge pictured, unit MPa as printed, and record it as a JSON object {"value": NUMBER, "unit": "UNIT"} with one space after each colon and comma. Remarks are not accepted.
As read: {"value": 3.4, "unit": "MPa"}
